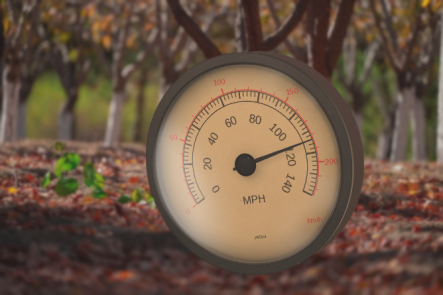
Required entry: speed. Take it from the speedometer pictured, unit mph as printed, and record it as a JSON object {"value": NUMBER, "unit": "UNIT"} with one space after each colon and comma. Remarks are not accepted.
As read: {"value": 114, "unit": "mph"}
